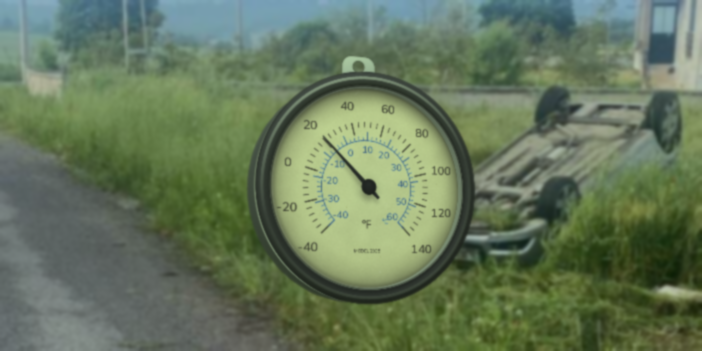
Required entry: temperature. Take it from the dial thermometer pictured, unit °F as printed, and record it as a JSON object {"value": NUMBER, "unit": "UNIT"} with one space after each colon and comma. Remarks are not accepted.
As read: {"value": 20, "unit": "°F"}
